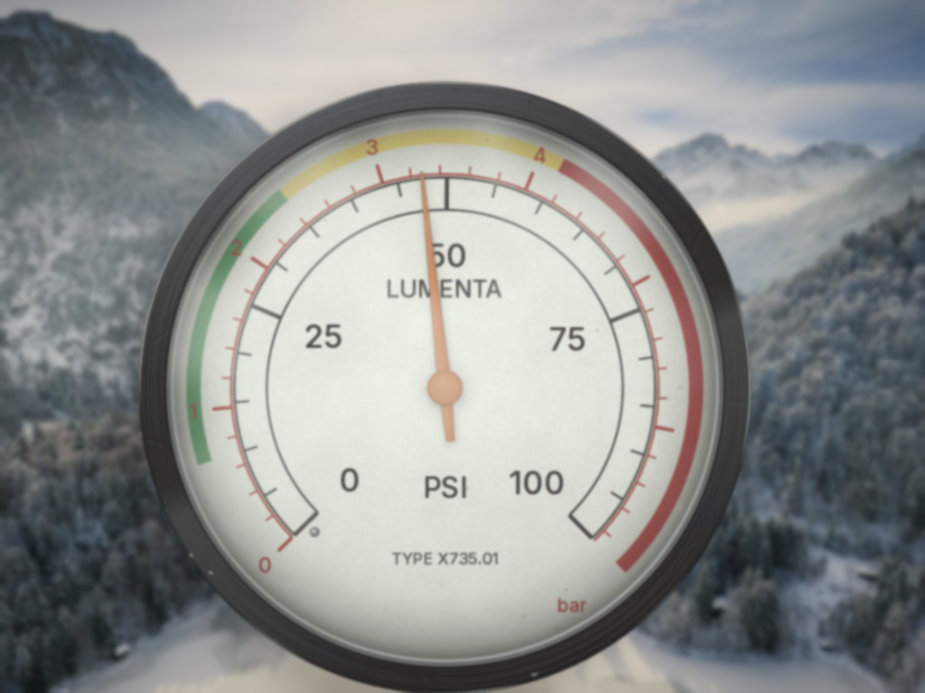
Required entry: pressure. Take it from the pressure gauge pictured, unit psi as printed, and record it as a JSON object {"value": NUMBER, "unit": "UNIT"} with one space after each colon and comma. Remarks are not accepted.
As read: {"value": 47.5, "unit": "psi"}
